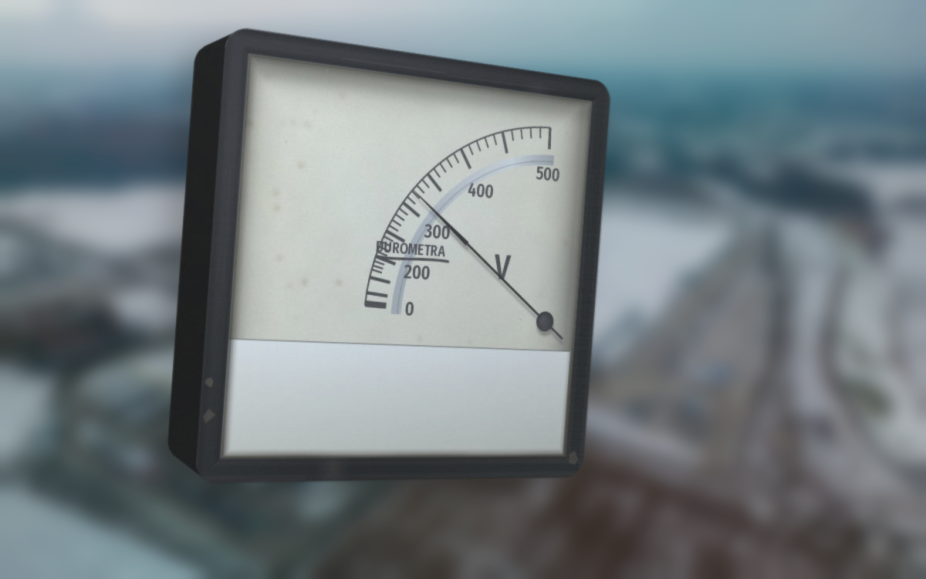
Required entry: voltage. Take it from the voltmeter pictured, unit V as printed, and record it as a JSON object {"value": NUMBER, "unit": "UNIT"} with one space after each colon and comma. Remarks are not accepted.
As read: {"value": 320, "unit": "V"}
